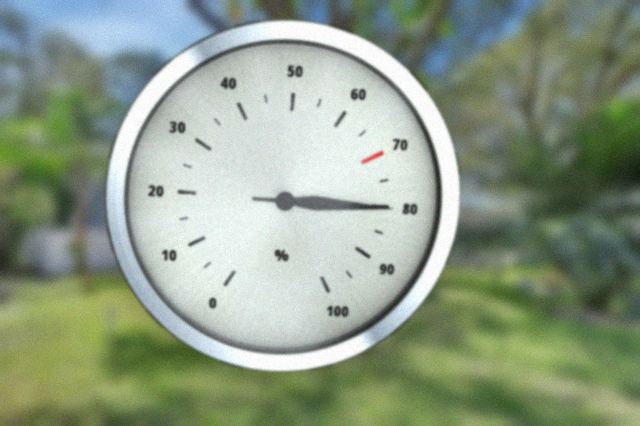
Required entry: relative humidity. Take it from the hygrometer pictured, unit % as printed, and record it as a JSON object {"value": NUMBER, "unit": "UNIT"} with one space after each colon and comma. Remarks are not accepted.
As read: {"value": 80, "unit": "%"}
